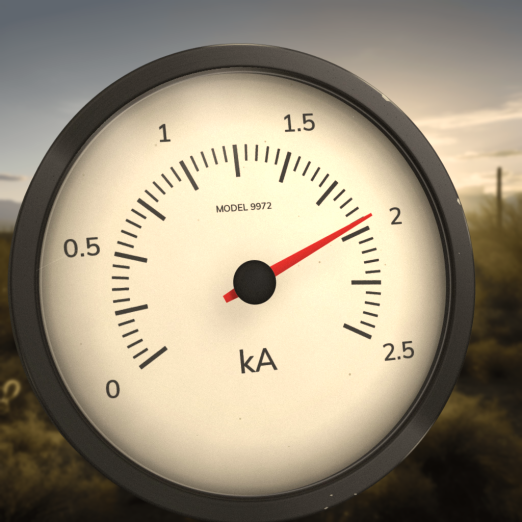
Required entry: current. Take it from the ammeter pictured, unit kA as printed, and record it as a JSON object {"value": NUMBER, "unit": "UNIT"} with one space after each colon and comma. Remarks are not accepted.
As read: {"value": 1.95, "unit": "kA"}
